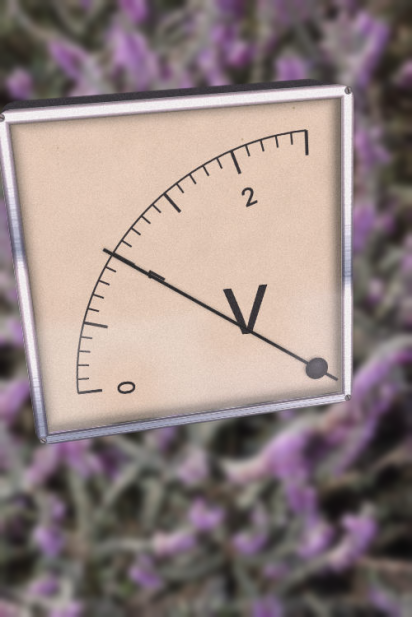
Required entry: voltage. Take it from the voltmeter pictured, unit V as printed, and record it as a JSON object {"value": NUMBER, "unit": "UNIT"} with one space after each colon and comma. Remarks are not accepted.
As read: {"value": 1, "unit": "V"}
